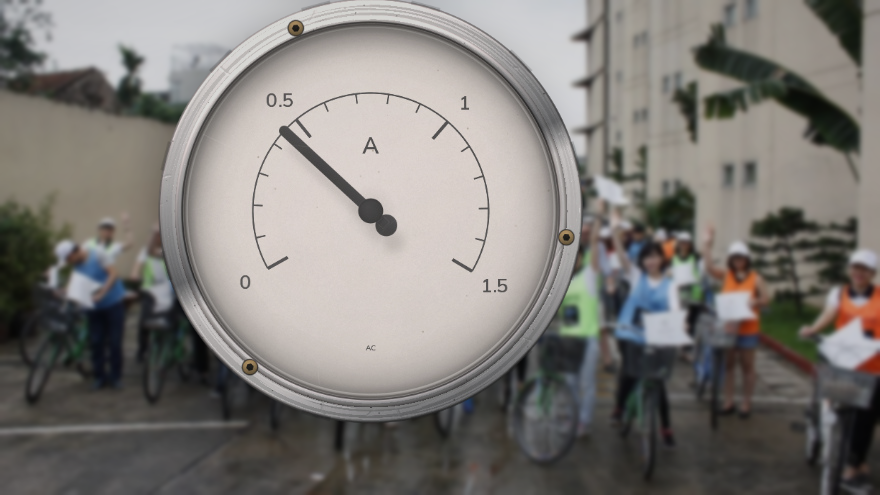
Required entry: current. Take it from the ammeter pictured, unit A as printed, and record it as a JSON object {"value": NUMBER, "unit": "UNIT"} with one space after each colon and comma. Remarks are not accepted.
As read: {"value": 0.45, "unit": "A"}
